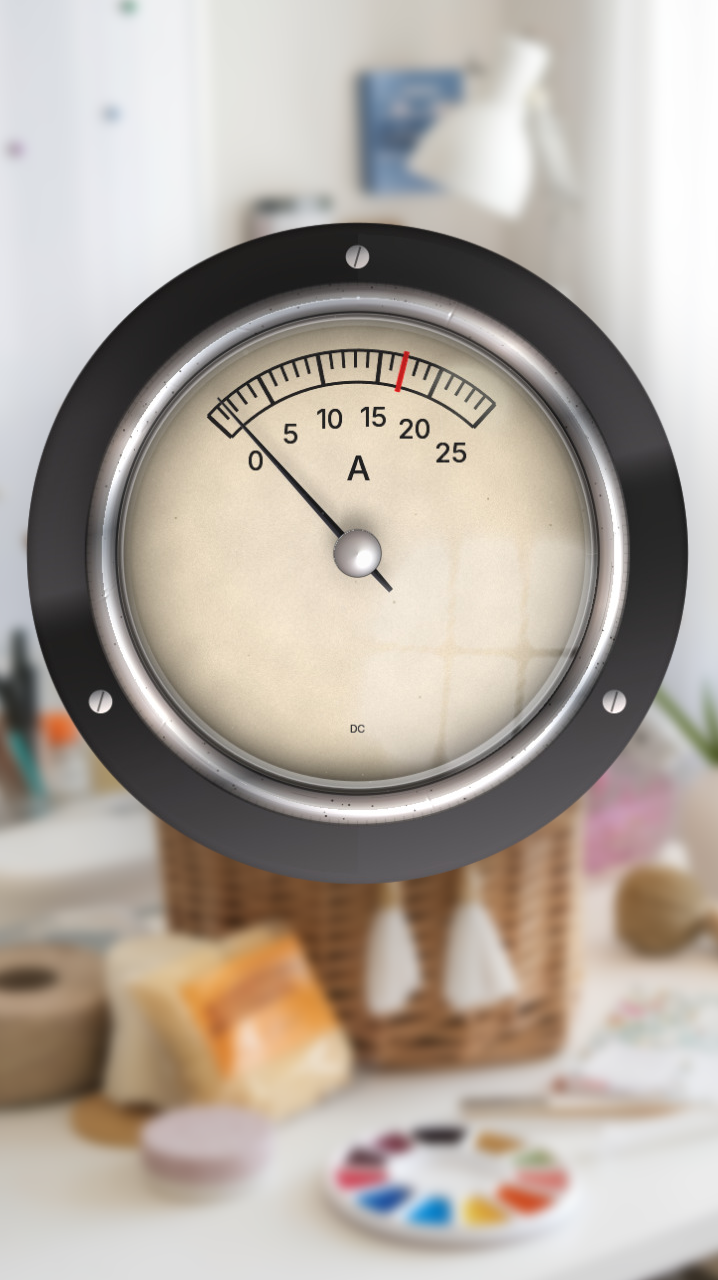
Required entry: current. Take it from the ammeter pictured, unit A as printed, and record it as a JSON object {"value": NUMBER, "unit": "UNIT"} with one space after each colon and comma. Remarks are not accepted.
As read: {"value": 1.5, "unit": "A"}
